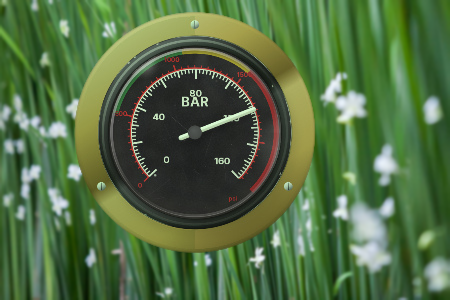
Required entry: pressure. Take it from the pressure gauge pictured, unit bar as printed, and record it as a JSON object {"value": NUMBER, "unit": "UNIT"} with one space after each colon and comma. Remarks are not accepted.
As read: {"value": 120, "unit": "bar"}
